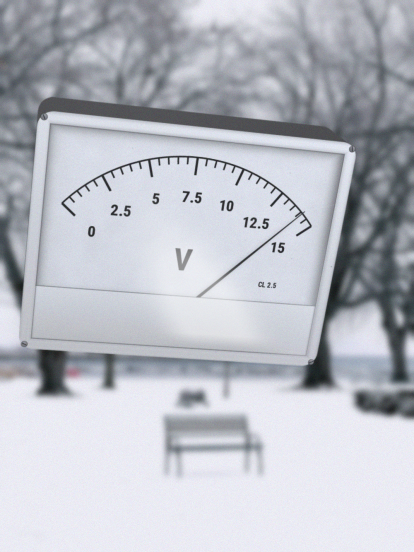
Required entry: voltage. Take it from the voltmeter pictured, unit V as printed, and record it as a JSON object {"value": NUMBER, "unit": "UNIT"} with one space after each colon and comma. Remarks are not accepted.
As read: {"value": 14, "unit": "V"}
